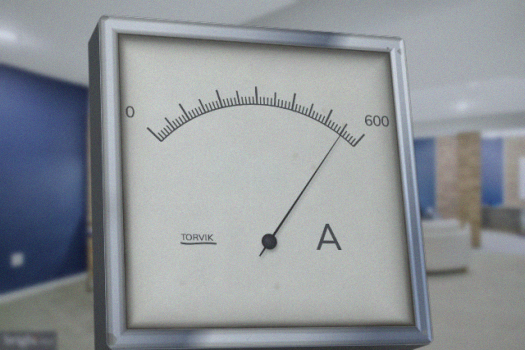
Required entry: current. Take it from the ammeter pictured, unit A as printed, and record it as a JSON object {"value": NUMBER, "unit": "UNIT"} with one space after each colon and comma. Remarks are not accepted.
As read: {"value": 550, "unit": "A"}
